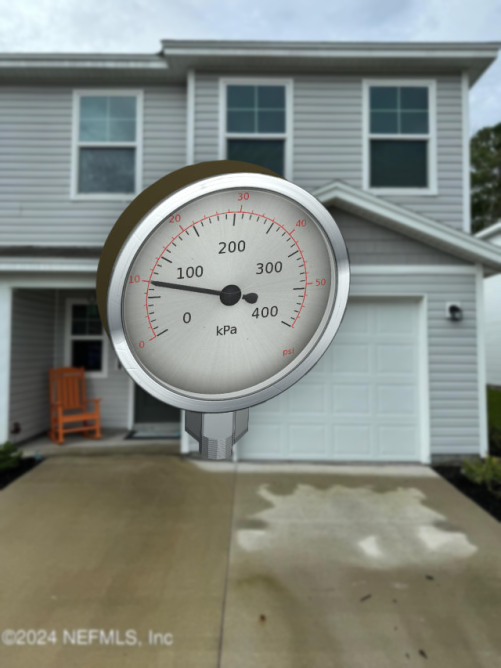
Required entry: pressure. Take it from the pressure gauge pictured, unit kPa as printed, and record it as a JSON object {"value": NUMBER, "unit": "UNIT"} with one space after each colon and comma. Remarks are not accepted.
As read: {"value": 70, "unit": "kPa"}
